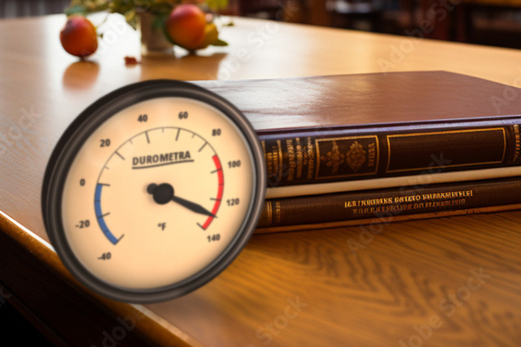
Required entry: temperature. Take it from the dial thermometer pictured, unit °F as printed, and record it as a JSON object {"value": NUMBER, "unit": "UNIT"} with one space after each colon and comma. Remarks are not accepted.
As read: {"value": 130, "unit": "°F"}
